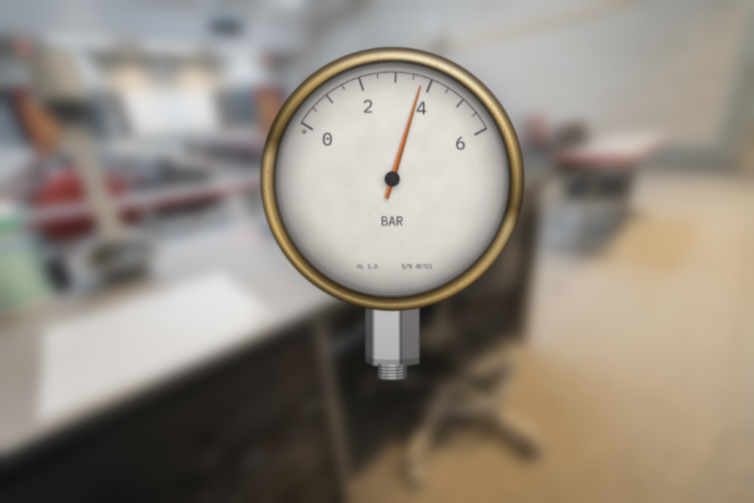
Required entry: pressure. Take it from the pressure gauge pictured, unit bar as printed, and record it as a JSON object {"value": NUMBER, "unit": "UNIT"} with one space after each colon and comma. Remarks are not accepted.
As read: {"value": 3.75, "unit": "bar"}
